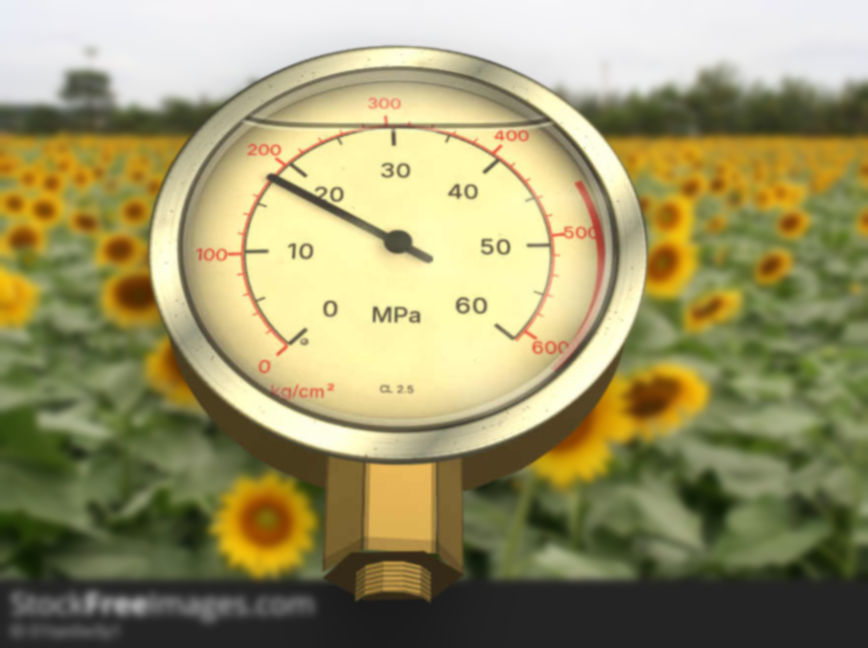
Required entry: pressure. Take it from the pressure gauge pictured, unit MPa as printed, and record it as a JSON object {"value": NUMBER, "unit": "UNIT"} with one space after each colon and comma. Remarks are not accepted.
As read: {"value": 17.5, "unit": "MPa"}
